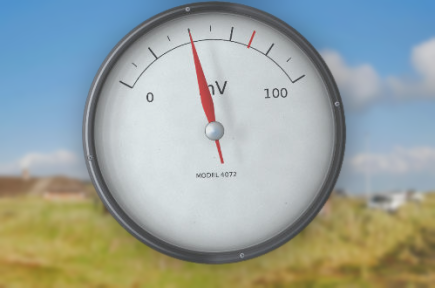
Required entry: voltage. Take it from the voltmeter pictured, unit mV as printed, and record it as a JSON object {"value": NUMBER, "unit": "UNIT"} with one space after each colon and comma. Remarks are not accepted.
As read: {"value": 40, "unit": "mV"}
